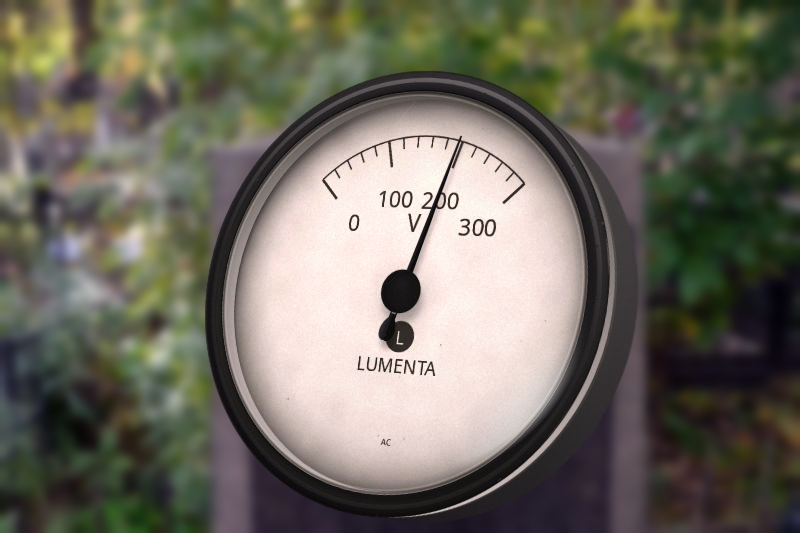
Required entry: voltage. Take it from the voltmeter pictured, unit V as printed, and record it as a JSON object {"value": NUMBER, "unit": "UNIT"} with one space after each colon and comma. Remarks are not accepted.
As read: {"value": 200, "unit": "V"}
